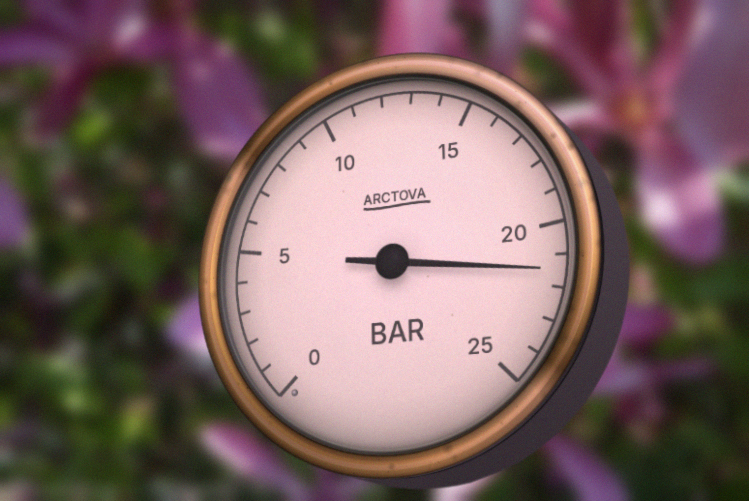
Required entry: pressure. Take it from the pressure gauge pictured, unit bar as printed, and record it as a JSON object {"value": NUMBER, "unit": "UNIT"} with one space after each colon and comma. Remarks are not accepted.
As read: {"value": 21.5, "unit": "bar"}
